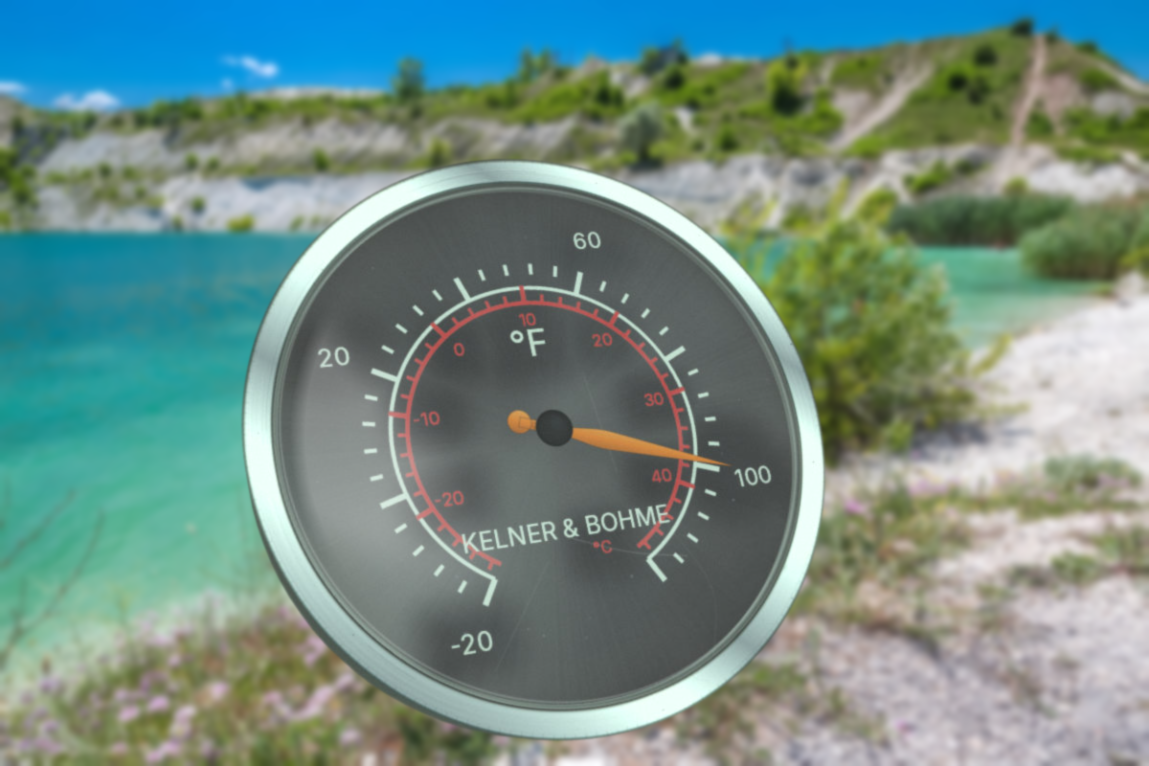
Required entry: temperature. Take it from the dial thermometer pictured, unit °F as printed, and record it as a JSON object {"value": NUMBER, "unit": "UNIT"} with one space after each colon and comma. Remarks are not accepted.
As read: {"value": 100, "unit": "°F"}
